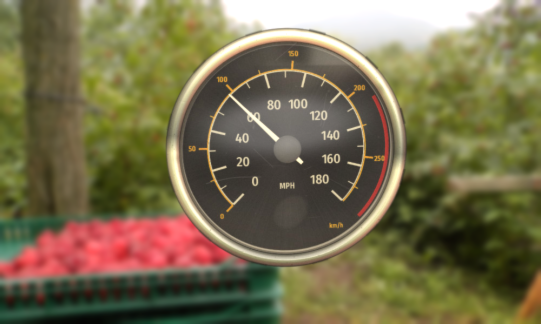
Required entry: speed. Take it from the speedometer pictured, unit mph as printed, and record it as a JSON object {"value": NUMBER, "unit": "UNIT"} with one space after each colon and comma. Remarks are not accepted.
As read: {"value": 60, "unit": "mph"}
